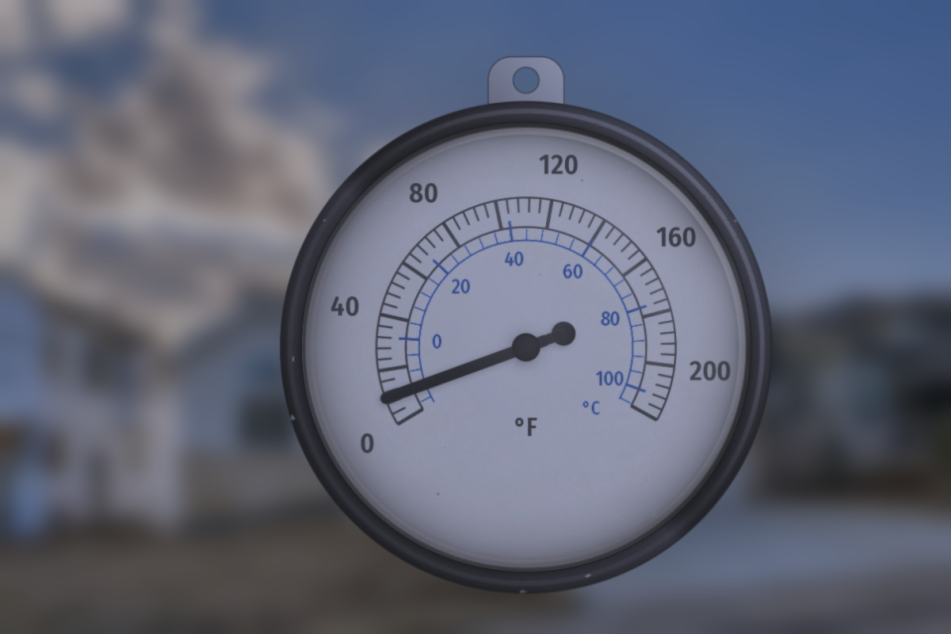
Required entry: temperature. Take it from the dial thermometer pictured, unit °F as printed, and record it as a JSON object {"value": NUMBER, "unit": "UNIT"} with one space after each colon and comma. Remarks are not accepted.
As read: {"value": 10, "unit": "°F"}
